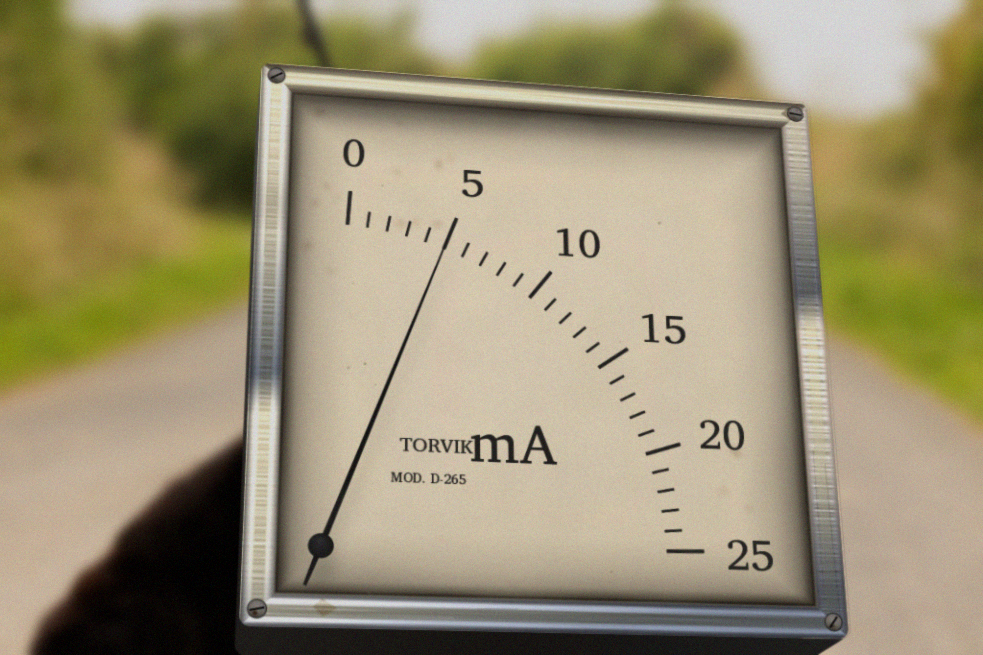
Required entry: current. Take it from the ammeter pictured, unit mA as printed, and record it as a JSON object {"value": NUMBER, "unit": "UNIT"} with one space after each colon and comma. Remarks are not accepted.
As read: {"value": 5, "unit": "mA"}
